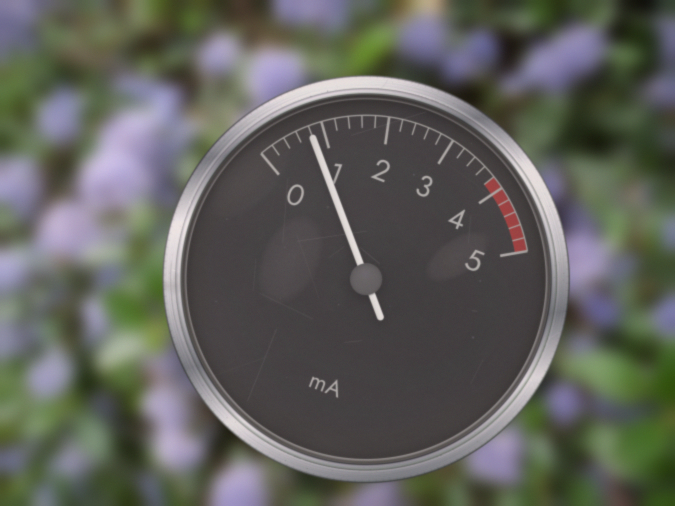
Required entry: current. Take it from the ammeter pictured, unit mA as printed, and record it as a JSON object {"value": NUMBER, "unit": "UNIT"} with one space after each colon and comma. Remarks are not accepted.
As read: {"value": 0.8, "unit": "mA"}
